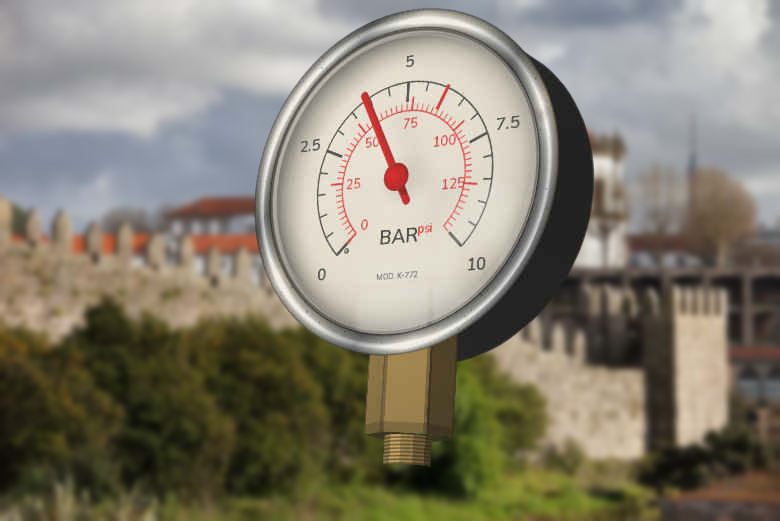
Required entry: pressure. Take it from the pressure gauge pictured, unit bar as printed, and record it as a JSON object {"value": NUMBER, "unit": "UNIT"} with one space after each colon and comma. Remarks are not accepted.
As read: {"value": 4, "unit": "bar"}
